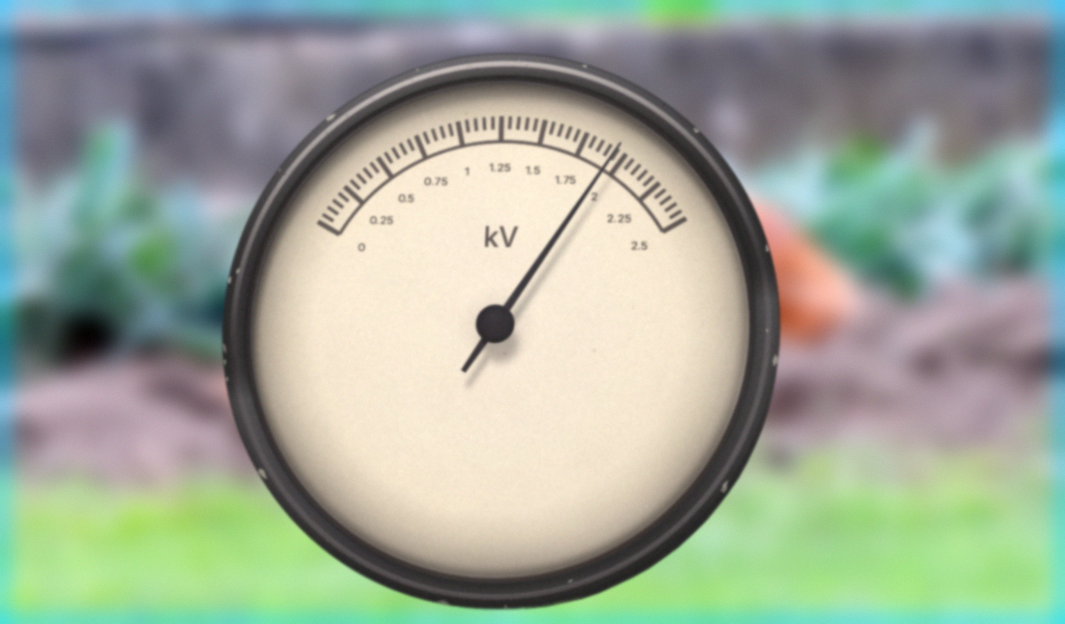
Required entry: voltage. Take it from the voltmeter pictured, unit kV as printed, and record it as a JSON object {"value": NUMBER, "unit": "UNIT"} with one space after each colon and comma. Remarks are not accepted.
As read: {"value": 1.95, "unit": "kV"}
